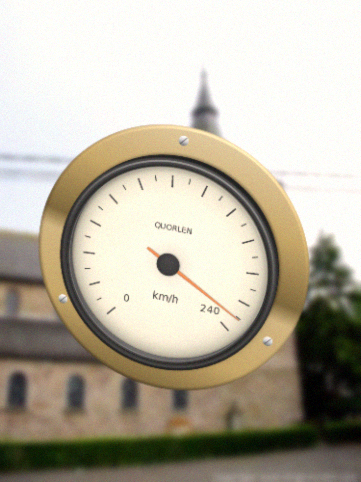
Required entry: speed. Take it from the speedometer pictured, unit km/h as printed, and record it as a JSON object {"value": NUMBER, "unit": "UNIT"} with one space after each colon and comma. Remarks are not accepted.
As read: {"value": 230, "unit": "km/h"}
